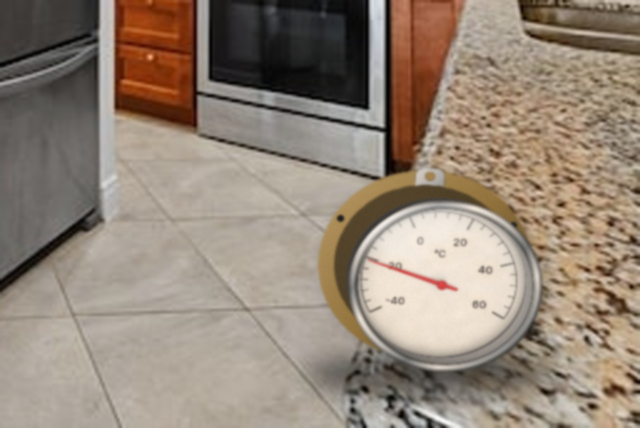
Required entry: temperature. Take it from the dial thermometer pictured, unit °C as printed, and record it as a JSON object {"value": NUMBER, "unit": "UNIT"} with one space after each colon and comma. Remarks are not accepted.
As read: {"value": -20, "unit": "°C"}
